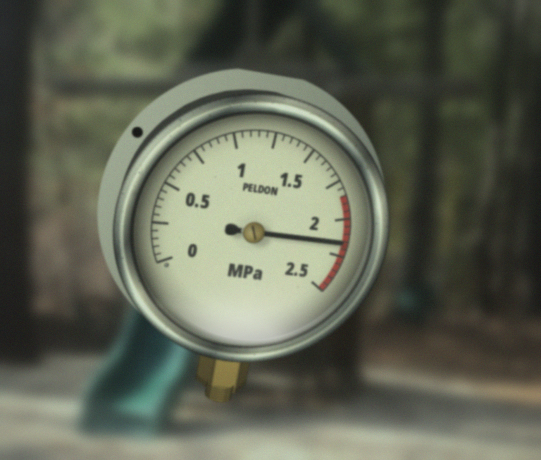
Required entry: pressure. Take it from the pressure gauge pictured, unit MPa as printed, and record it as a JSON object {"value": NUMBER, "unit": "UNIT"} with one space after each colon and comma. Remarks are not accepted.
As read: {"value": 2.15, "unit": "MPa"}
